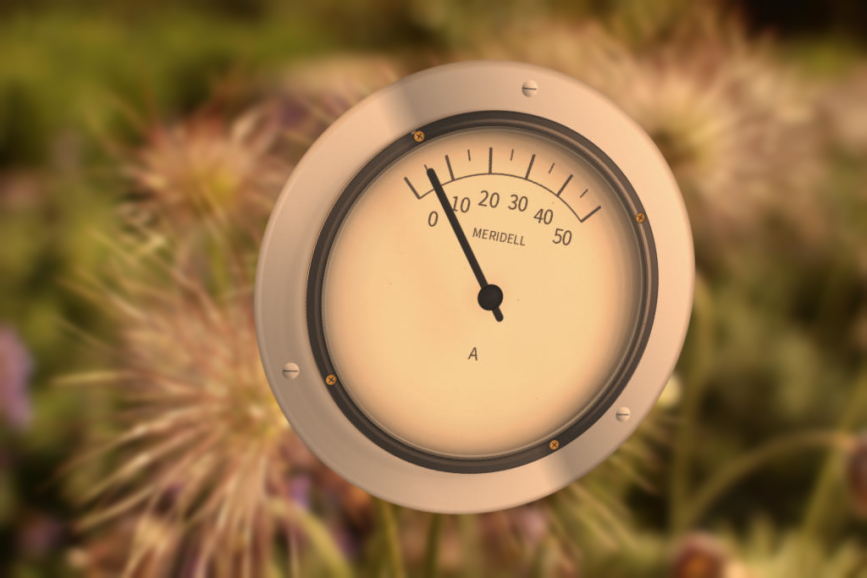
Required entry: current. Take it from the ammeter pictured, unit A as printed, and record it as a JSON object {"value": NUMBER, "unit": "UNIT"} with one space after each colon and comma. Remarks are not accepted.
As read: {"value": 5, "unit": "A"}
